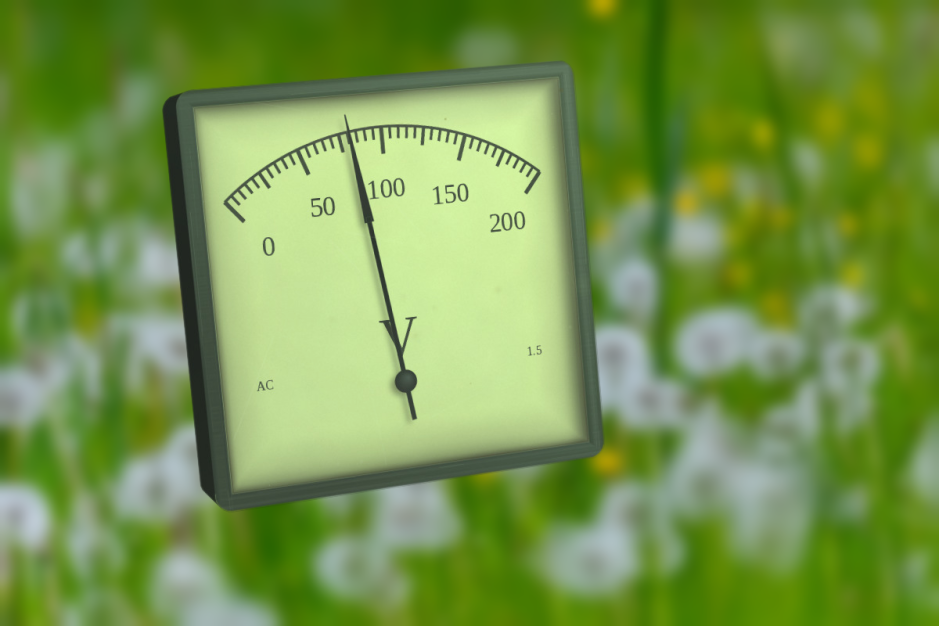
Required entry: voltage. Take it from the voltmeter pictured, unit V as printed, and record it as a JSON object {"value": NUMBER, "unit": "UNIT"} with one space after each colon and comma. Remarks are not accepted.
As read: {"value": 80, "unit": "V"}
